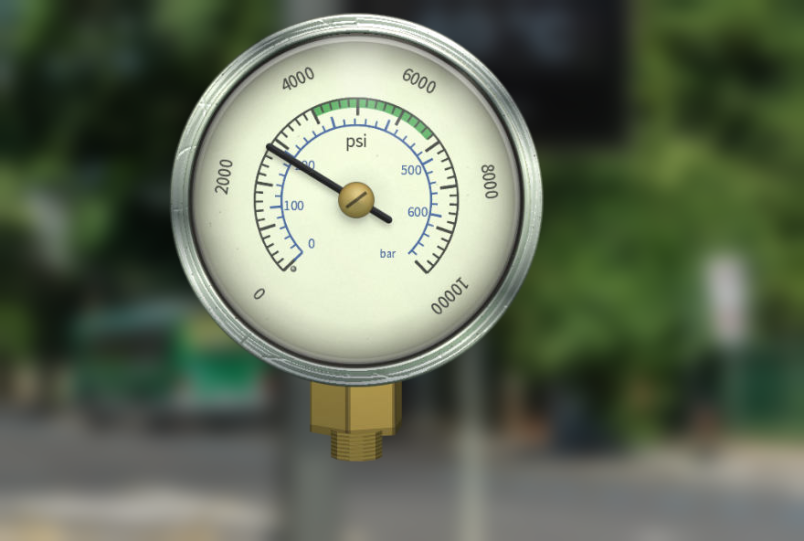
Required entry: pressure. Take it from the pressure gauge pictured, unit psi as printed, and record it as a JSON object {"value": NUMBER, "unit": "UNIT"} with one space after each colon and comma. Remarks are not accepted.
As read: {"value": 2800, "unit": "psi"}
